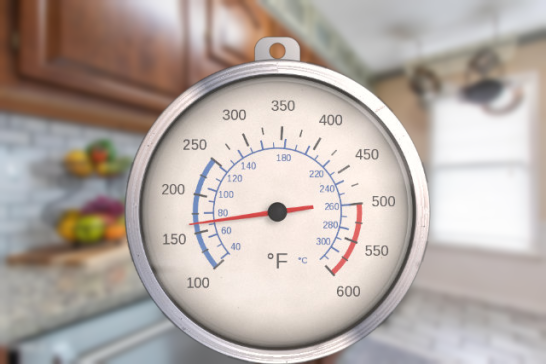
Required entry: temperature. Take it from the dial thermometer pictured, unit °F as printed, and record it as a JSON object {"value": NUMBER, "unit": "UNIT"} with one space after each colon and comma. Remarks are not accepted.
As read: {"value": 162.5, "unit": "°F"}
